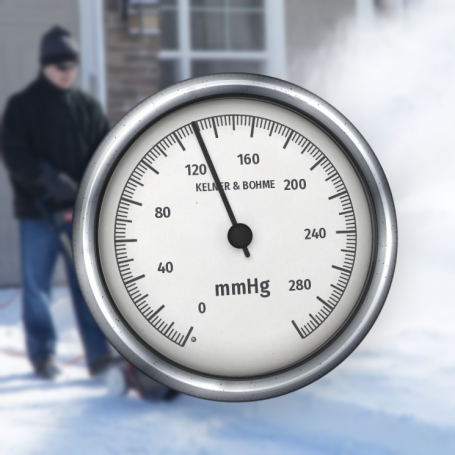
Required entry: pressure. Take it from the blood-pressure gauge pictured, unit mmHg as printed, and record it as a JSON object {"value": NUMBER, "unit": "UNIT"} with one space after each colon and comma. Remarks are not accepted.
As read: {"value": 130, "unit": "mmHg"}
